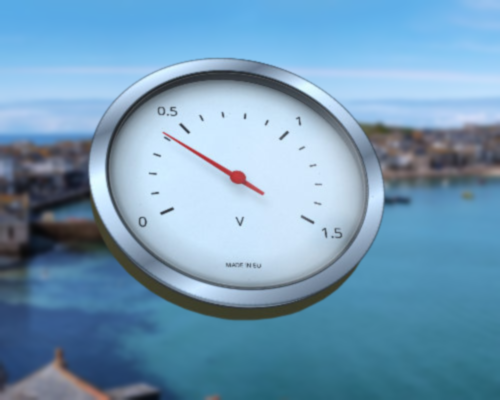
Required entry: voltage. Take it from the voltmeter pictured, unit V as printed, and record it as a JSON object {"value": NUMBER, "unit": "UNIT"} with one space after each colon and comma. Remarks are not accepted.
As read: {"value": 0.4, "unit": "V"}
